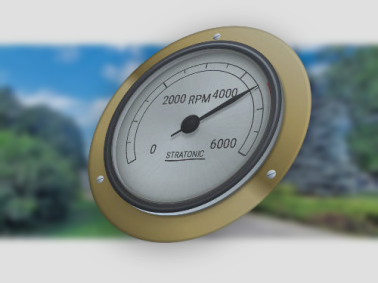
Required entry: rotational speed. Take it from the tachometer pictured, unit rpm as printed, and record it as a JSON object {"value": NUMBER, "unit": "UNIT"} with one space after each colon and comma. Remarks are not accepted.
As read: {"value": 4500, "unit": "rpm"}
